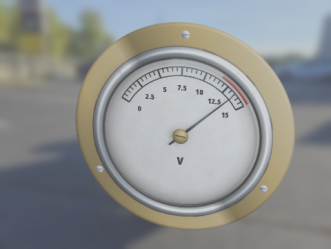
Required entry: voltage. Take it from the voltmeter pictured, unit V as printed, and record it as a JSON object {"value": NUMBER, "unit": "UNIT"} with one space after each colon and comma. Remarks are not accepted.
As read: {"value": 13.5, "unit": "V"}
